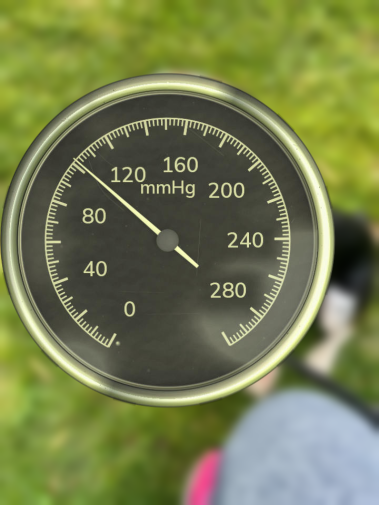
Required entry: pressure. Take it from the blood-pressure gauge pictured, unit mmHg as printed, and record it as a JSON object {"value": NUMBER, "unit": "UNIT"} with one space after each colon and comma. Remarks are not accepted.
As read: {"value": 102, "unit": "mmHg"}
